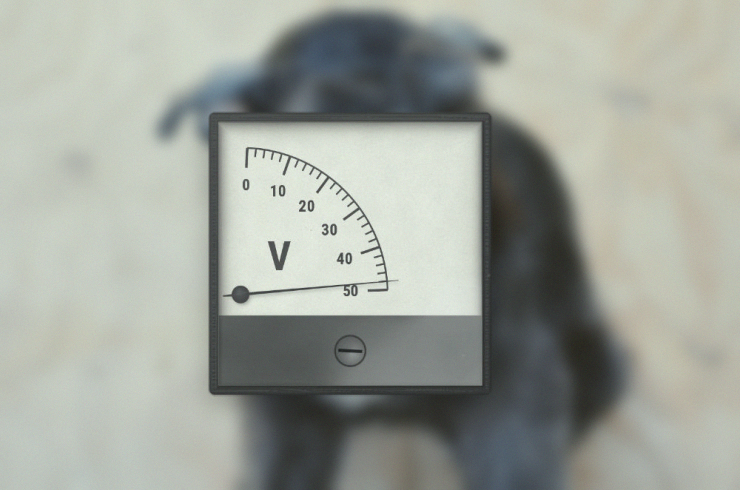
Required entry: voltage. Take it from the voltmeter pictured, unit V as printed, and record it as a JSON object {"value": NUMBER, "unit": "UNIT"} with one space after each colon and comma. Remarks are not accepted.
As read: {"value": 48, "unit": "V"}
